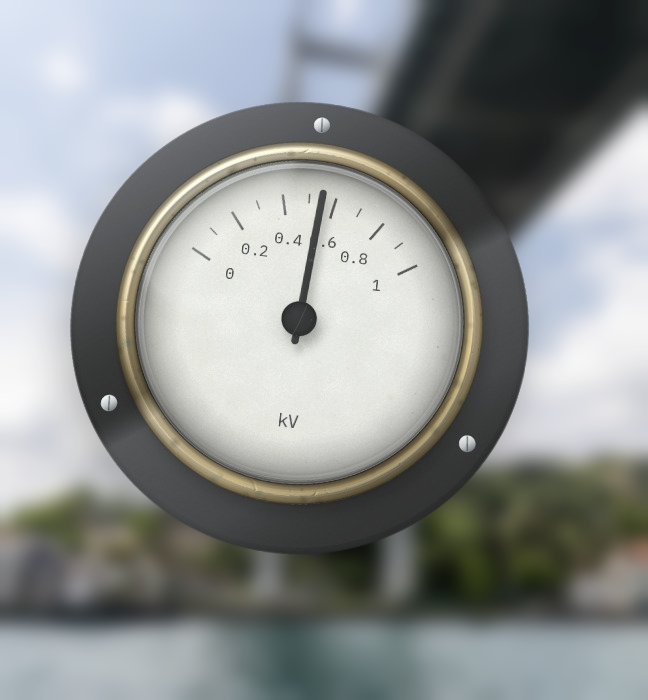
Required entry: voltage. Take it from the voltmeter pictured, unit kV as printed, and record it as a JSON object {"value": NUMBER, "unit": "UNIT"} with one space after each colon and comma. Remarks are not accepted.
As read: {"value": 0.55, "unit": "kV"}
